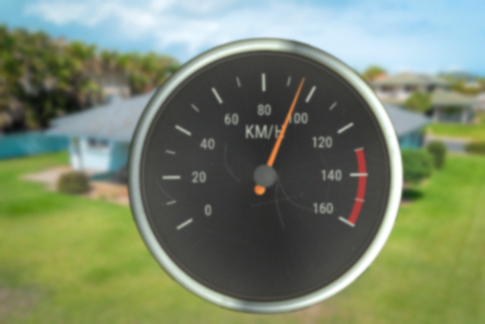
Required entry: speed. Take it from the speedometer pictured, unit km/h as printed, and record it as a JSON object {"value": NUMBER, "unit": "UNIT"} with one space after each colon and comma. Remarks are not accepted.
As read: {"value": 95, "unit": "km/h"}
